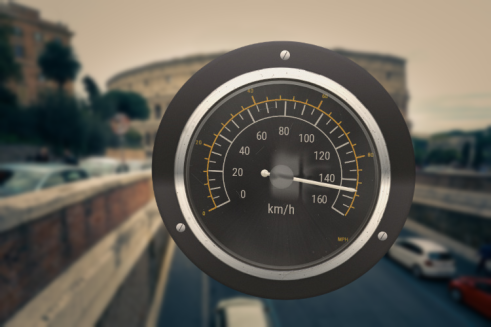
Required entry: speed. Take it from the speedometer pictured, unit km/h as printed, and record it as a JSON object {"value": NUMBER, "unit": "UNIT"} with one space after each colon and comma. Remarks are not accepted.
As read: {"value": 145, "unit": "km/h"}
